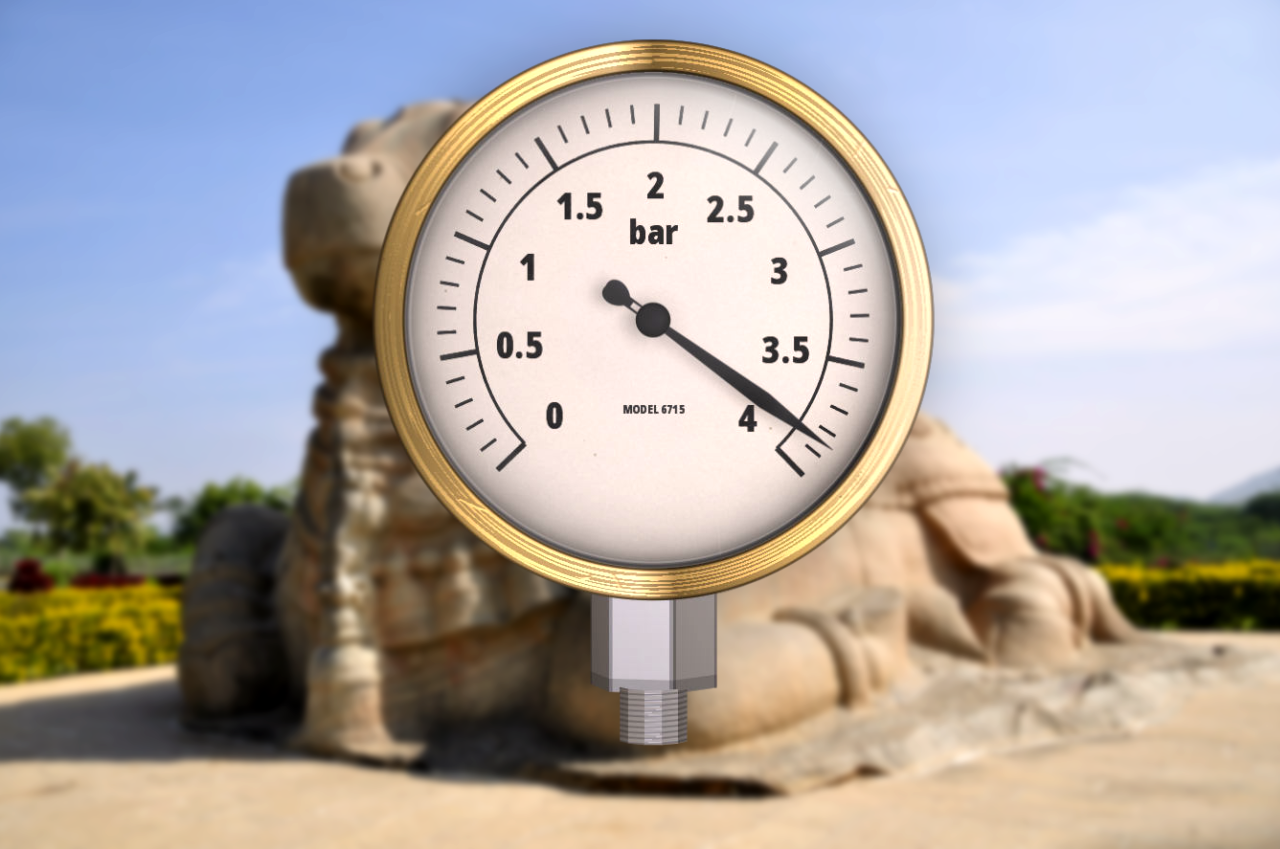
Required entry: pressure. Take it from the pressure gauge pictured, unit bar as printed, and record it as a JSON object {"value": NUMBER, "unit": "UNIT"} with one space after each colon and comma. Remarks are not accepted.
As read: {"value": 3.85, "unit": "bar"}
